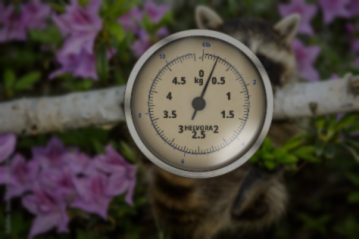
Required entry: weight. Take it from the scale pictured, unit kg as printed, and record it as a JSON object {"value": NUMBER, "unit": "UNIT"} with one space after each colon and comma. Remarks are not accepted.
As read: {"value": 0.25, "unit": "kg"}
